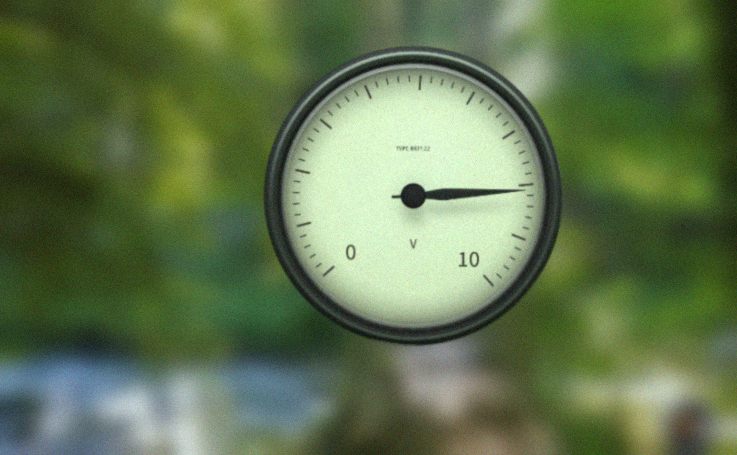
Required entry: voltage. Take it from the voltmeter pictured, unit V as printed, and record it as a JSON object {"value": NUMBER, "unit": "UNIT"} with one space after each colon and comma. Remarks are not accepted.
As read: {"value": 8.1, "unit": "V"}
